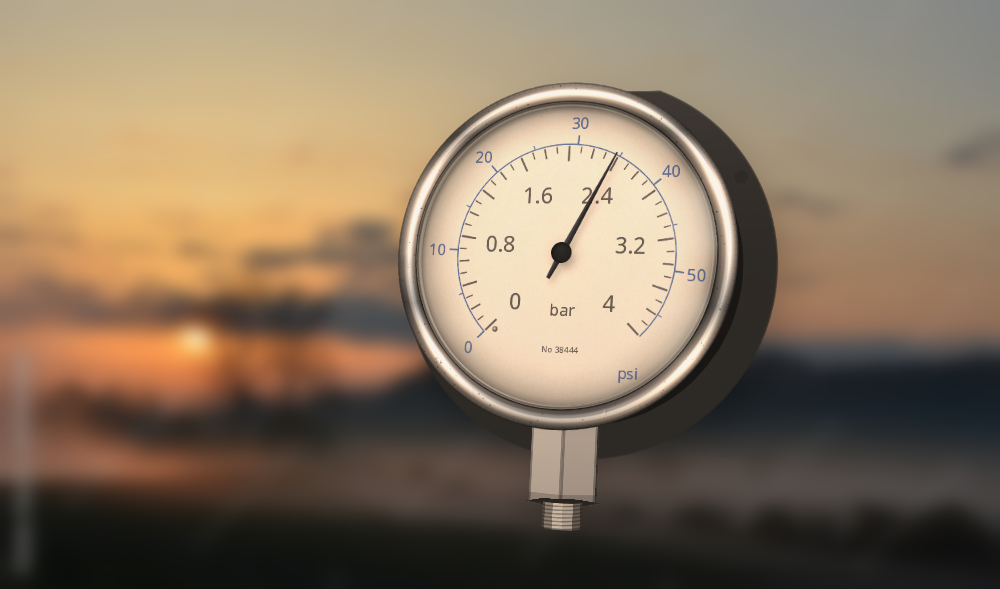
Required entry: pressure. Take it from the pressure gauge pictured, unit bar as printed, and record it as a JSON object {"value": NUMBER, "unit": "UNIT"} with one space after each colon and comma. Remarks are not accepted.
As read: {"value": 2.4, "unit": "bar"}
